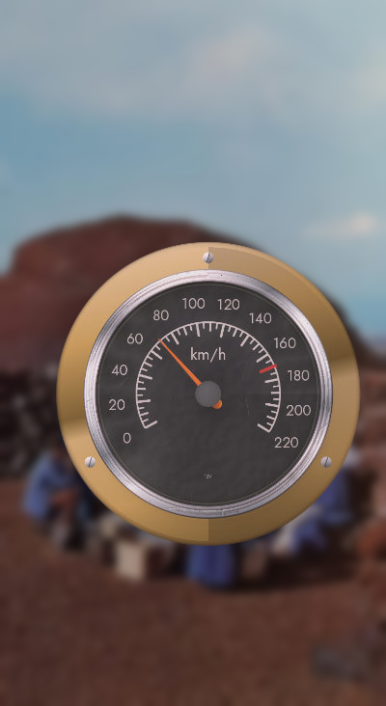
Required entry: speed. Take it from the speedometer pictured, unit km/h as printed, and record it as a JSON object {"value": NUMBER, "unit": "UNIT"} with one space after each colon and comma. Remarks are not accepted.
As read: {"value": 70, "unit": "km/h"}
